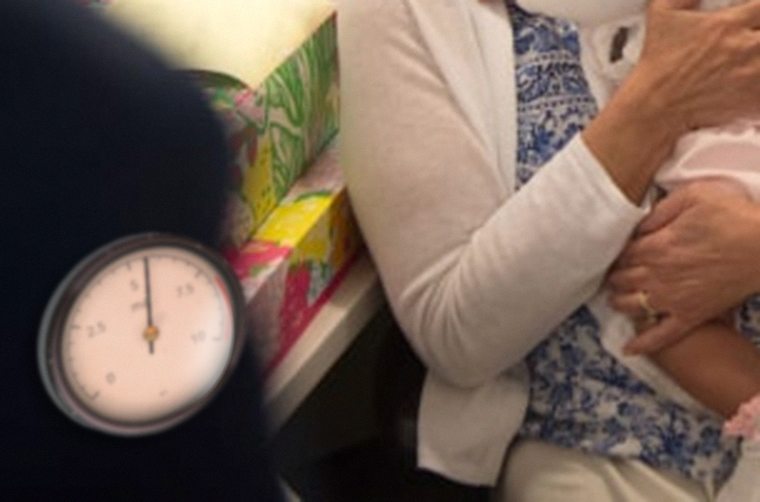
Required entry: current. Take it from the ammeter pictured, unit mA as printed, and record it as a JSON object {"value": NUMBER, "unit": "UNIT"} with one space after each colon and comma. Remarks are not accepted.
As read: {"value": 5.5, "unit": "mA"}
